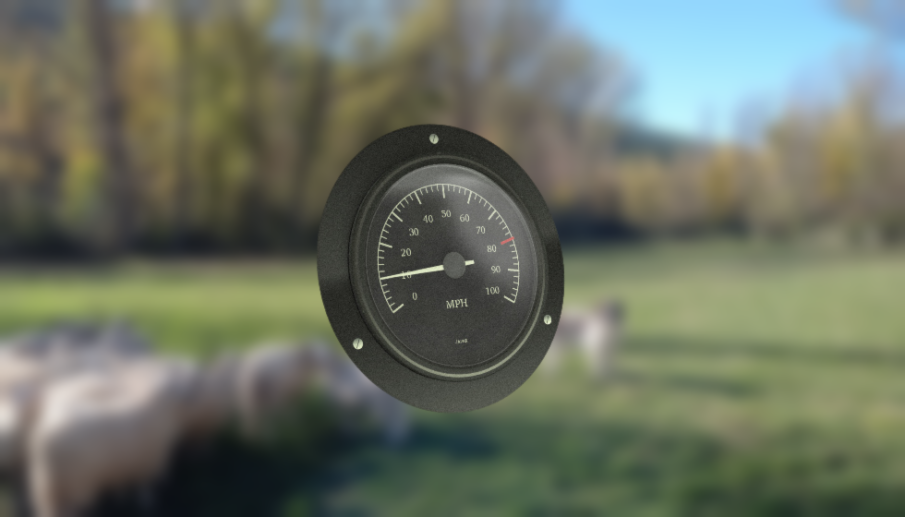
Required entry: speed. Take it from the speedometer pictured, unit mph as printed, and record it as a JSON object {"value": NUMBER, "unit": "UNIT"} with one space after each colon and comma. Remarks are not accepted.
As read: {"value": 10, "unit": "mph"}
